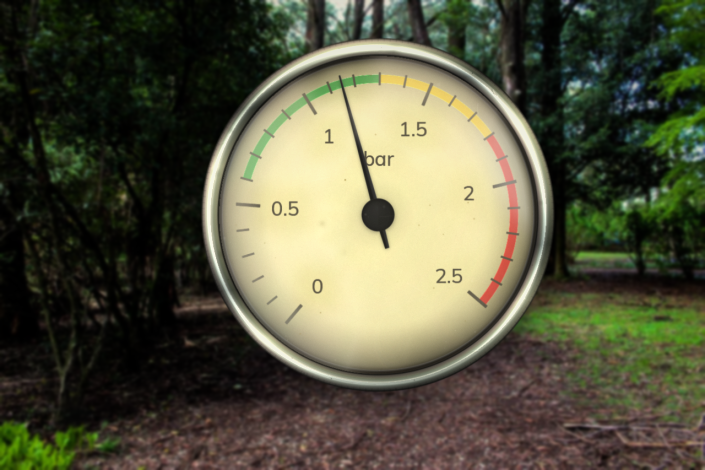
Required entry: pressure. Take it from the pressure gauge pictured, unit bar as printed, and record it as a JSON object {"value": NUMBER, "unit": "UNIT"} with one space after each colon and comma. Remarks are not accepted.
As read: {"value": 1.15, "unit": "bar"}
